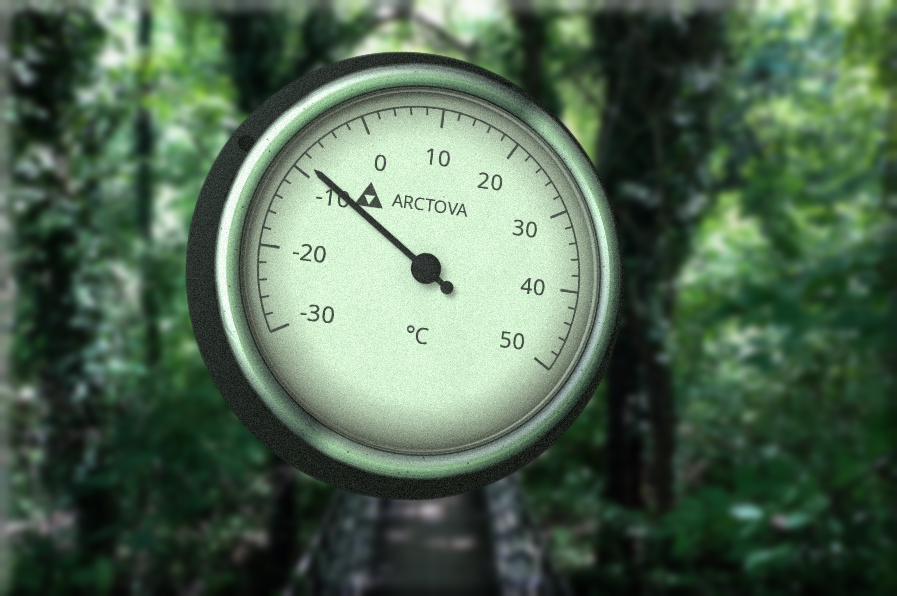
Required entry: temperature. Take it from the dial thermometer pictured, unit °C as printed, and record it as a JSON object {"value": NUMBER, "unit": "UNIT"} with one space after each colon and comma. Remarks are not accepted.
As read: {"value": -9, "unit": "°C"}
